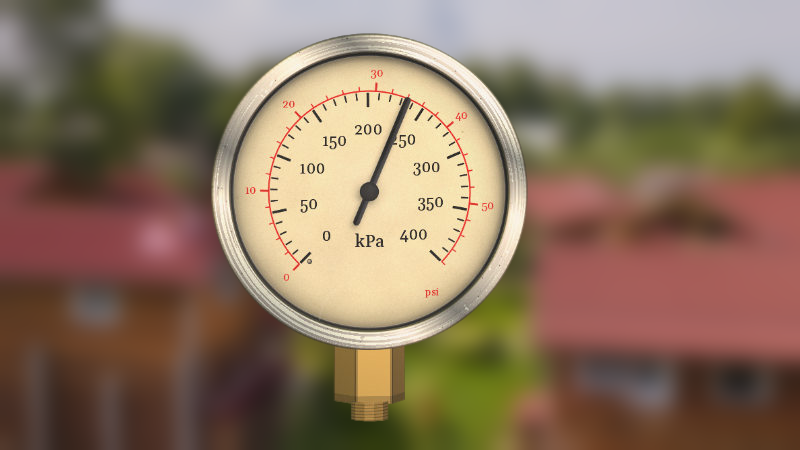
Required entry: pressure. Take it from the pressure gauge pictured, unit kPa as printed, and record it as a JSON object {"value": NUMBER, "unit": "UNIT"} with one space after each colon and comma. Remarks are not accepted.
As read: {"value": 235, "unit": "kPa"}
